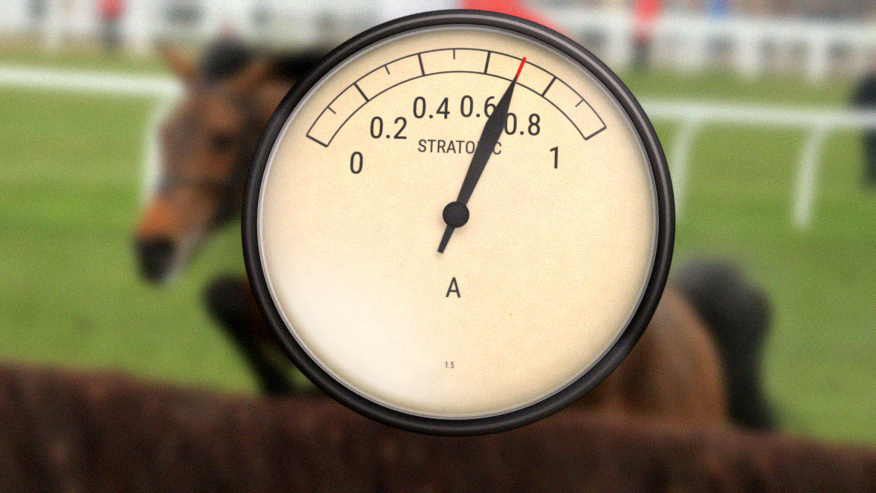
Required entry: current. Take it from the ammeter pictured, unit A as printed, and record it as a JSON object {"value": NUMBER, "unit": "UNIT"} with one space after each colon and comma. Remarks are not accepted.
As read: {"value": 0.7, "unit": "A"}
